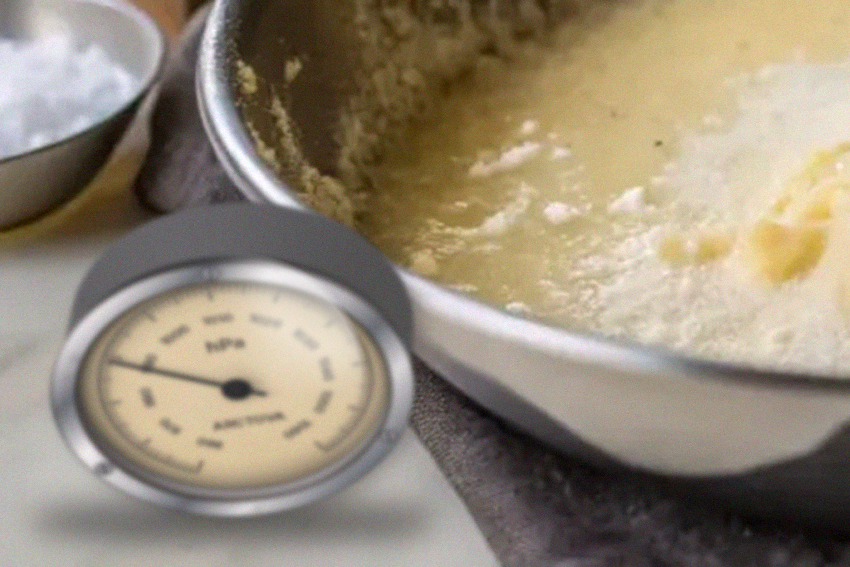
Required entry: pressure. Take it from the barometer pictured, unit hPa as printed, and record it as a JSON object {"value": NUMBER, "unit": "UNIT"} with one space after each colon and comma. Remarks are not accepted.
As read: {"value": 990, "unit": "hPa"}
